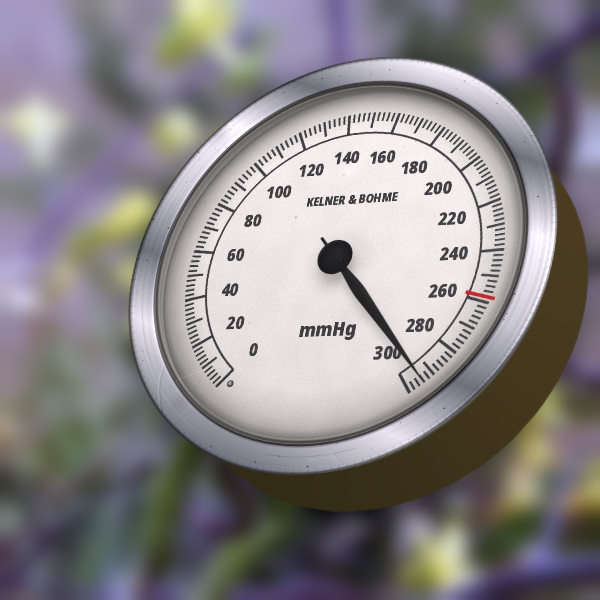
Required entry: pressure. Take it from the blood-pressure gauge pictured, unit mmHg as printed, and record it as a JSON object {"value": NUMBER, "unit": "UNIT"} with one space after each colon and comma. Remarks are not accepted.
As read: {"value": 294, "unit": "mmHg"}
